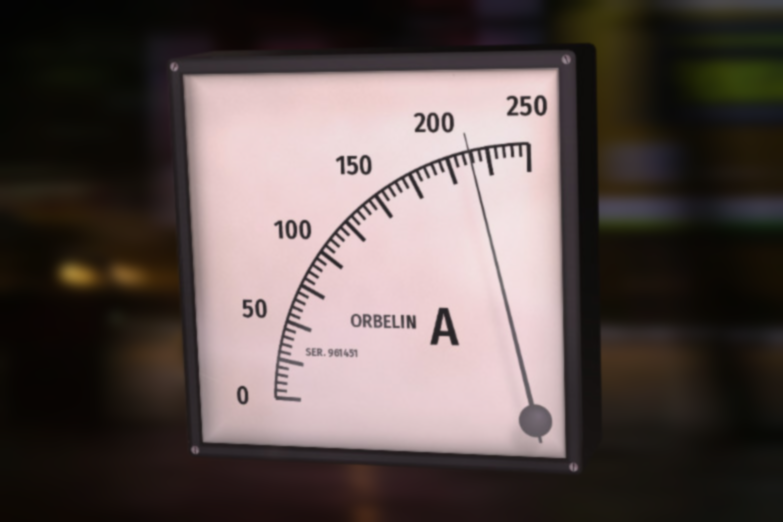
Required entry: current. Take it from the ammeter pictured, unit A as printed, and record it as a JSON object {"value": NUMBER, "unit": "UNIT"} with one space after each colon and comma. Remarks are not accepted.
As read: {"value": 215, "unit": "A"}
